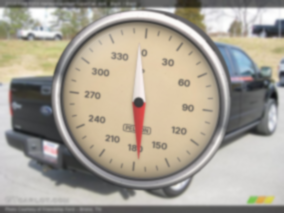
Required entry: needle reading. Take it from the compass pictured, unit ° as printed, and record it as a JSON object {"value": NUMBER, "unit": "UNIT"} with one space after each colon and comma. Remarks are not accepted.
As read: {"value": 175, "unit": "°"}
